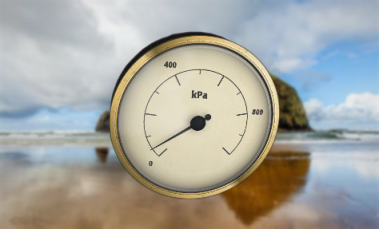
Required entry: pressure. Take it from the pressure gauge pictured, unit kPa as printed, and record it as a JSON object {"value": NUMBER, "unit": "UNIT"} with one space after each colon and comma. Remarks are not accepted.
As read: {"value": 50, "unit": "kPa"}
